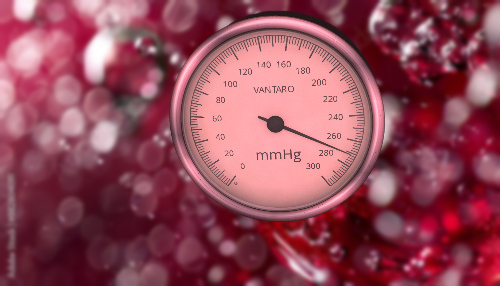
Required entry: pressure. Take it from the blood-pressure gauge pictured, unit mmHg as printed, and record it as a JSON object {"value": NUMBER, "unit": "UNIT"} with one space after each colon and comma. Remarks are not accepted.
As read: {"value": 270, "unit": "mmHg"}
